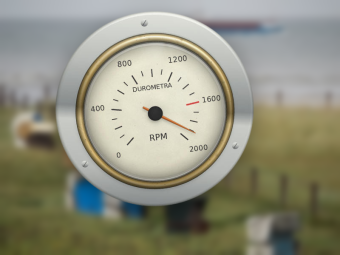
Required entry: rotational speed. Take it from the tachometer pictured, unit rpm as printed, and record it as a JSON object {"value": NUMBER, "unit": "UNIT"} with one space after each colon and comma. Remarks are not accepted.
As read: {"value": 1900, "unit": "rpm"}
